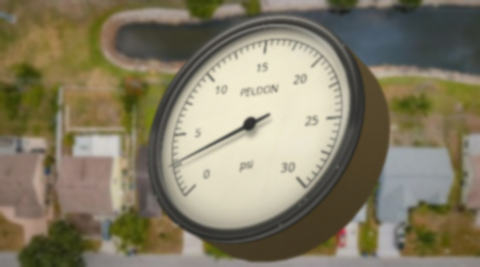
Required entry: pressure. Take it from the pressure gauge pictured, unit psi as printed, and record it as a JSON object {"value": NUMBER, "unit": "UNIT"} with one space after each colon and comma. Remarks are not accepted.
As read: {"value": 2.5, "unit": "psi"}
